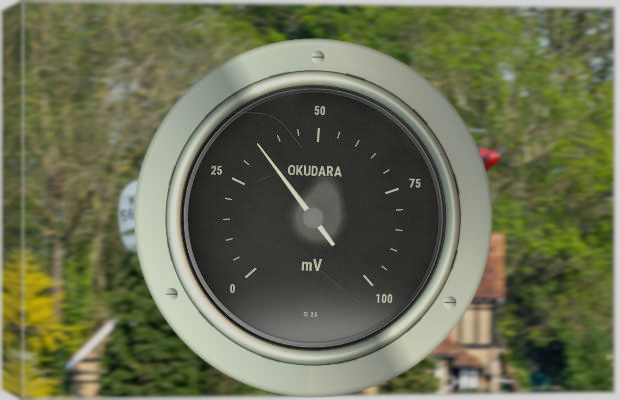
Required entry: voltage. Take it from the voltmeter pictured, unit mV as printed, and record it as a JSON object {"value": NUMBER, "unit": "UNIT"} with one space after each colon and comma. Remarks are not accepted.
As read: {"value": 35, "unit": "mV"}
